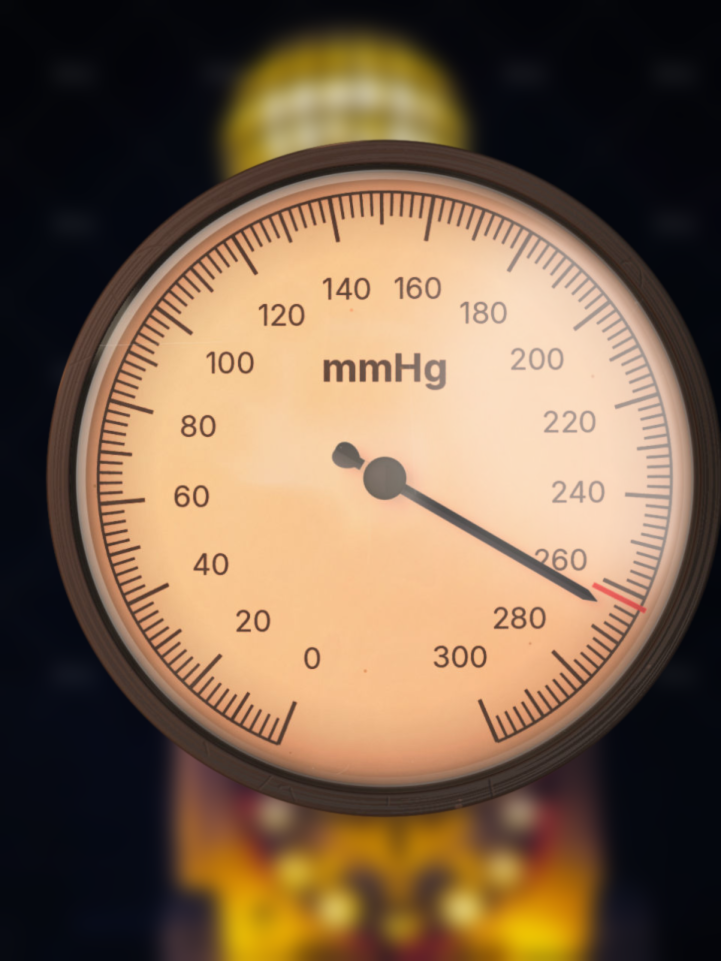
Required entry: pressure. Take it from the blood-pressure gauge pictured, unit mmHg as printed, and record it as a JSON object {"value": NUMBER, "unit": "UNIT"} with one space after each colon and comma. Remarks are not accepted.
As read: {"value": 265, "unit": "mmHg"}
